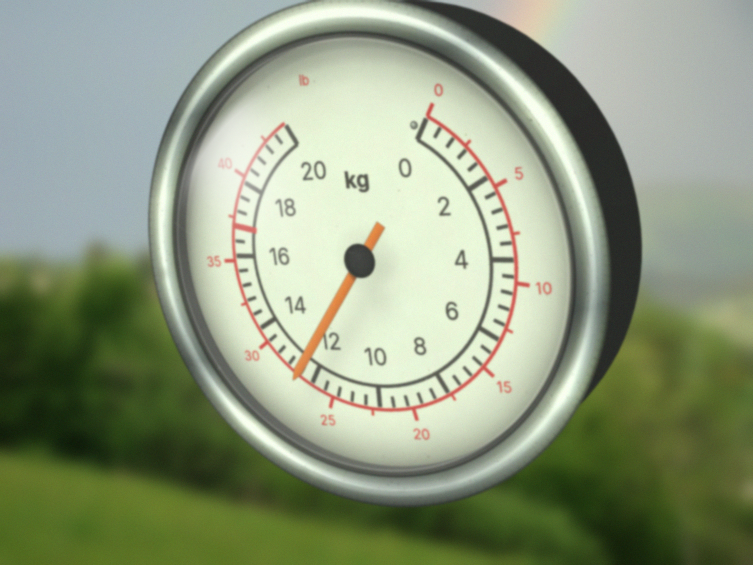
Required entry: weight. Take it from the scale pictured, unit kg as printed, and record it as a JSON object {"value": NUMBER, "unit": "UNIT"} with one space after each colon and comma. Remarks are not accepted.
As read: {"value": 12.4, "unit": "kg"}
